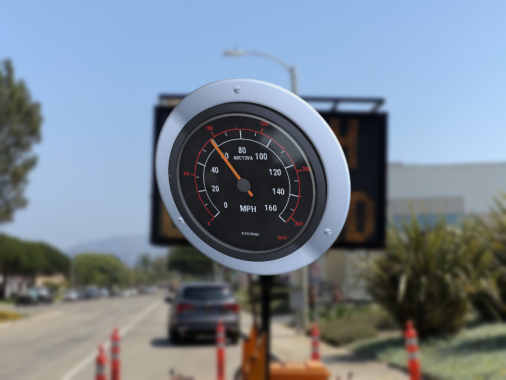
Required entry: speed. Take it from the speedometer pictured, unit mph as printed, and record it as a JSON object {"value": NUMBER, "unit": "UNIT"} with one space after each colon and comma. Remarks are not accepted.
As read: {"value": 60, "unit": "mph"}
